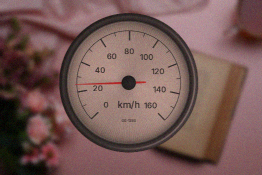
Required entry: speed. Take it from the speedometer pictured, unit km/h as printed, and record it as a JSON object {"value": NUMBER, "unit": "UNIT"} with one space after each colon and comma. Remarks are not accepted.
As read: {"value": 25, "unit": "km/h"}
